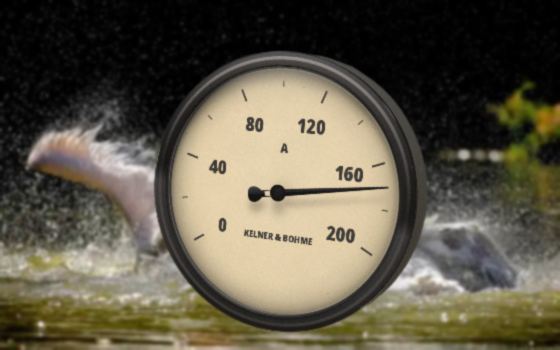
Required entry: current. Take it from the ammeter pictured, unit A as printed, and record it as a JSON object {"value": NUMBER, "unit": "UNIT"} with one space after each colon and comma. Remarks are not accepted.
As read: {"value": 170, "unit": "A"}
